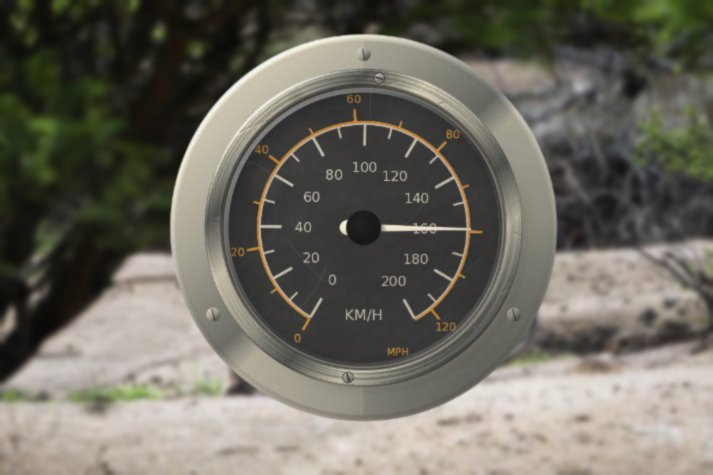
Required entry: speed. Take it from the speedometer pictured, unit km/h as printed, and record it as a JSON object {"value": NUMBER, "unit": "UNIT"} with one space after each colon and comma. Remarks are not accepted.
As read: {"value": 160, "unit": "km/h"}
